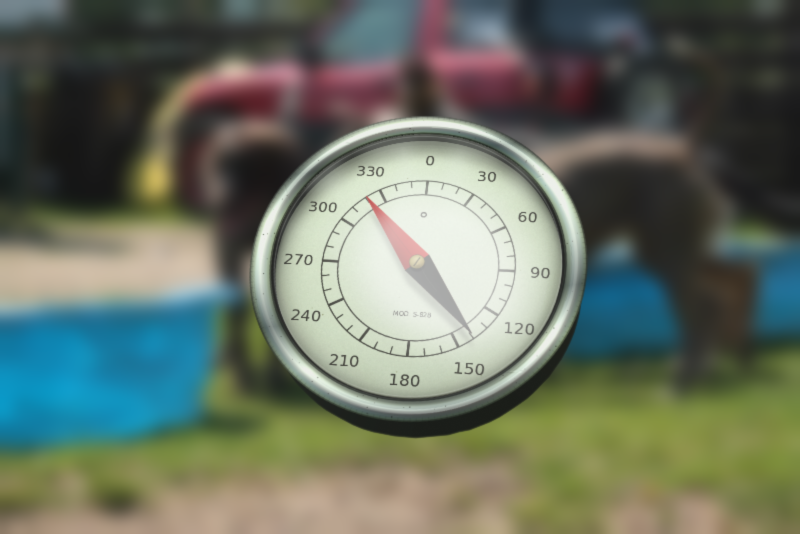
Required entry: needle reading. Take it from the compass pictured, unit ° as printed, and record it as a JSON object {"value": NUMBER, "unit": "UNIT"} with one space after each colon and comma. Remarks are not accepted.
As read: {"value": 320, "unit": "°"}
